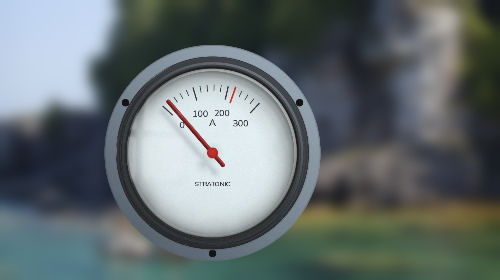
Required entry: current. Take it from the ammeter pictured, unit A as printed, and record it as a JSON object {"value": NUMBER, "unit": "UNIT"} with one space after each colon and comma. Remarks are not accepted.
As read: {"value": 20, "unit": "A"}
